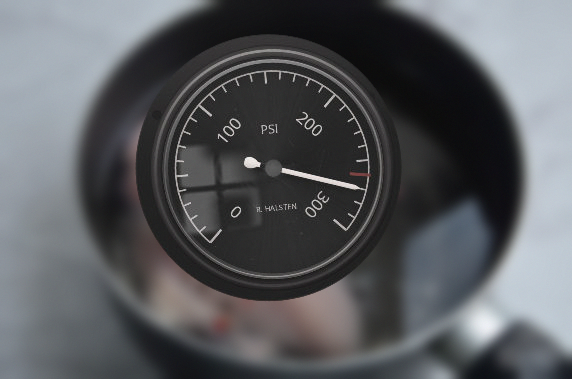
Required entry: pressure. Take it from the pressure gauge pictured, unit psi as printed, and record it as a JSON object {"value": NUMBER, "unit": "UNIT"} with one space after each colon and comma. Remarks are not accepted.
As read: {"value": 270, "unit": "psi"}
